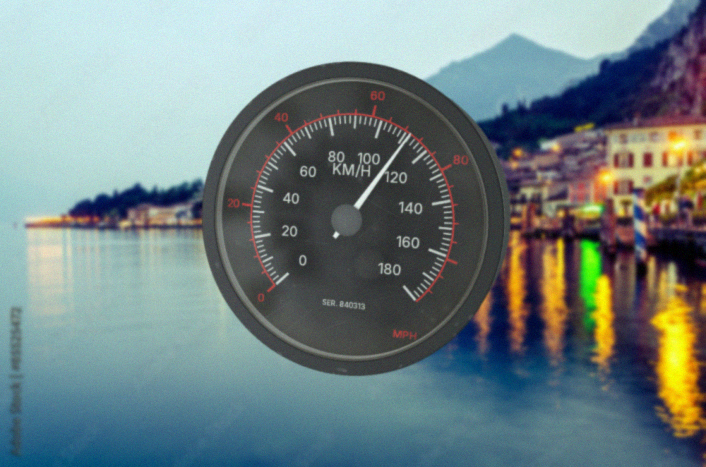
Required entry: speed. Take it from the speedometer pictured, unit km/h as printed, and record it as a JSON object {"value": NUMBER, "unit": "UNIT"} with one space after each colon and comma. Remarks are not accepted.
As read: {"value": 112, "unit": "km/h"}
